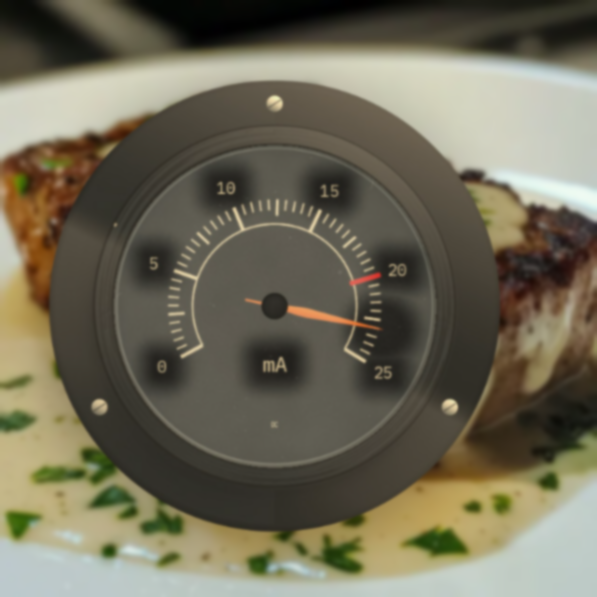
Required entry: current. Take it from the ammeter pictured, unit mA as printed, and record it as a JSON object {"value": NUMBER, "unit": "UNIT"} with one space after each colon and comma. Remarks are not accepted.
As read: {"value": 23, "unit": "mA"}
